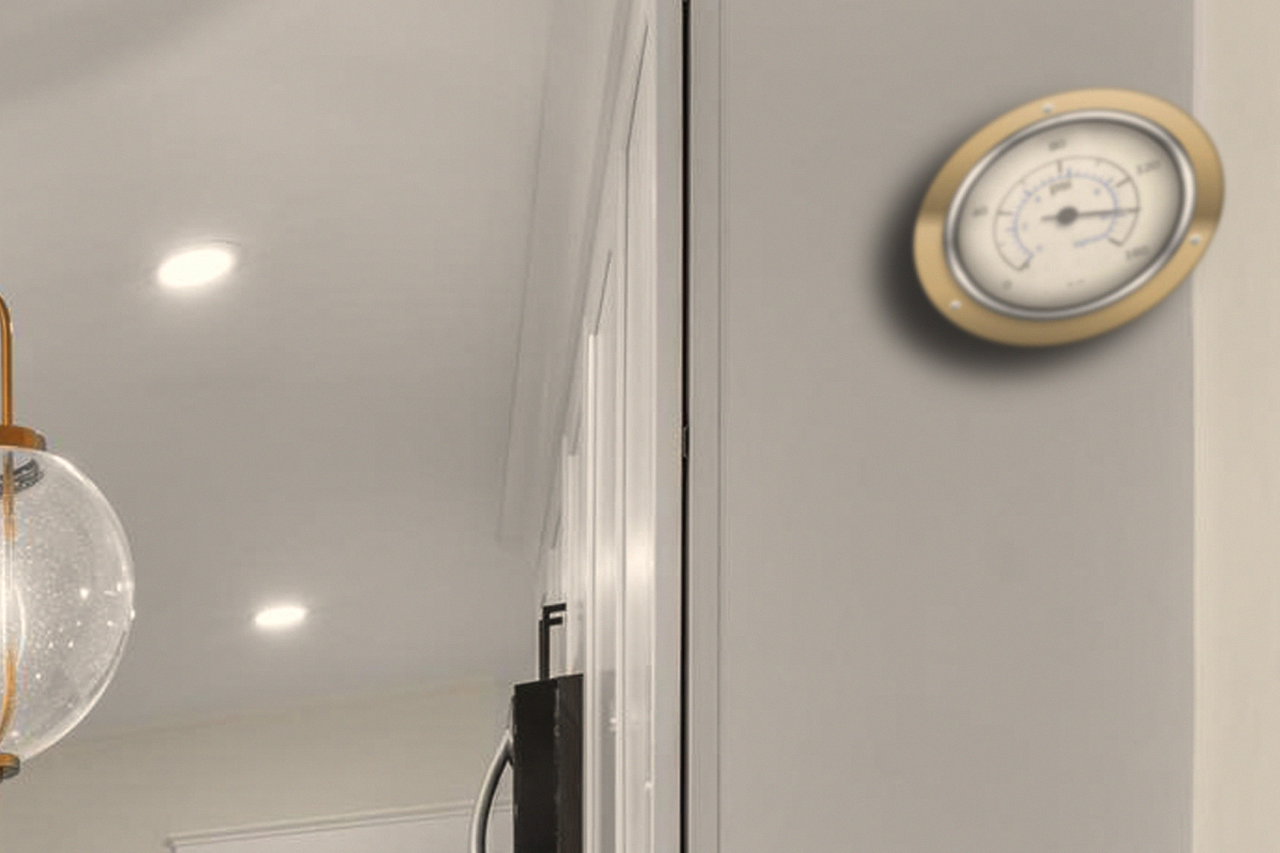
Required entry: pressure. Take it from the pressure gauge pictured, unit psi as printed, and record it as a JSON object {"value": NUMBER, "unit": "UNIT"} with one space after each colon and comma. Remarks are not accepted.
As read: {"value": 140, "unit": "psi"}
